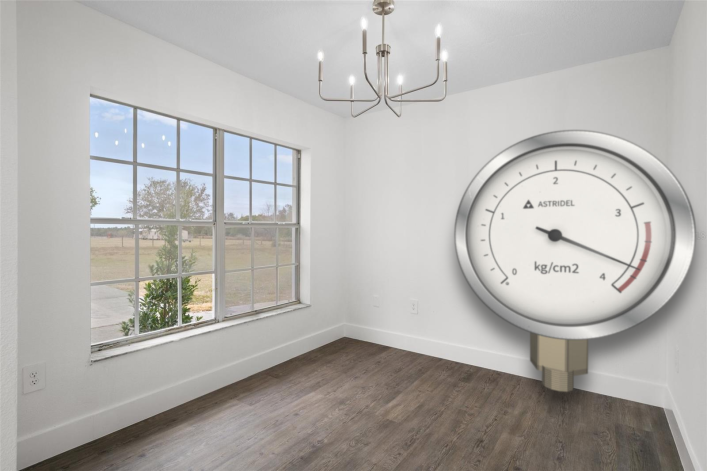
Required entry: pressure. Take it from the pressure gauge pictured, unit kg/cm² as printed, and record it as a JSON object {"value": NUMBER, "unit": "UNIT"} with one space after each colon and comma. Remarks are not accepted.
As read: {"value": 3.7, "unit": "kg/cm²"}
